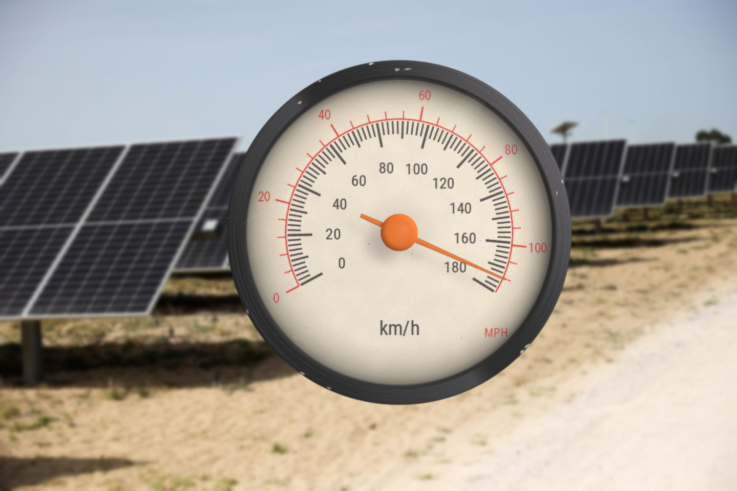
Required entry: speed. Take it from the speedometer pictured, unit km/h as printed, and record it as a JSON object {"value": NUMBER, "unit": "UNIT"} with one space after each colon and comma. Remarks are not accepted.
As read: {"value": 174, "unit": "km/h"}
